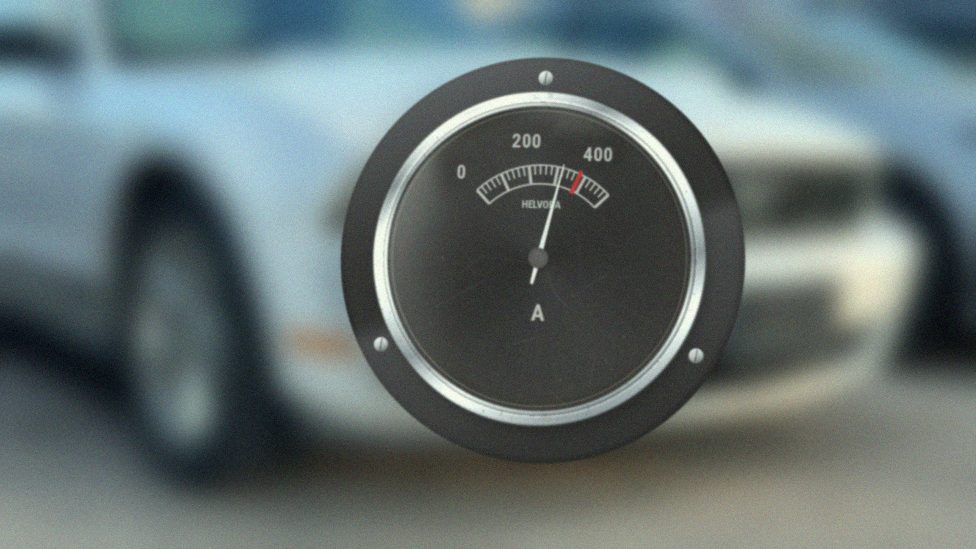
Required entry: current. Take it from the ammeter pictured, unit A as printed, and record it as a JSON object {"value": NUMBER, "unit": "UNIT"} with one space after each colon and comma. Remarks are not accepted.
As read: {"value": 320, "unit": "A"}
